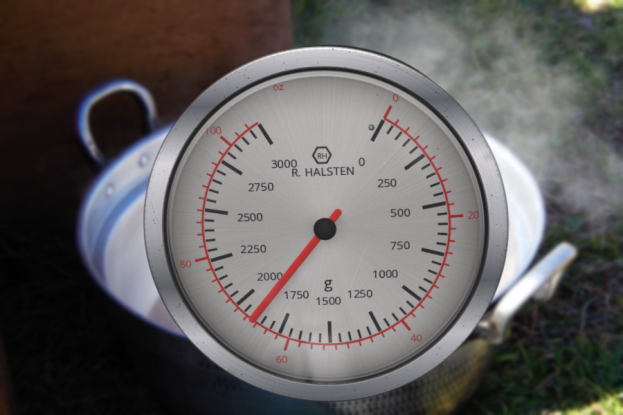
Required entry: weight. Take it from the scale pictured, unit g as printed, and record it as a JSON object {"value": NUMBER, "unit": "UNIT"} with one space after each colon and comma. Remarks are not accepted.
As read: {"value": 1900, "unit": "g"}
